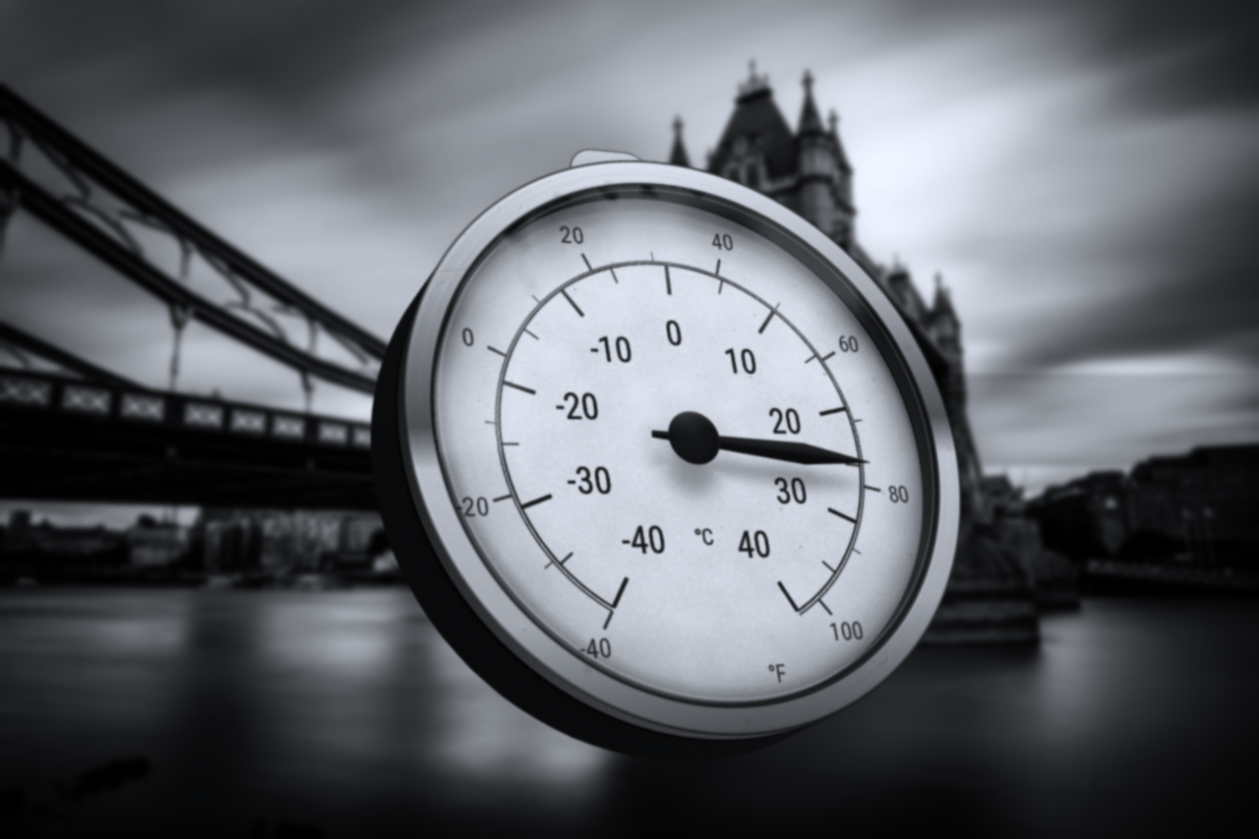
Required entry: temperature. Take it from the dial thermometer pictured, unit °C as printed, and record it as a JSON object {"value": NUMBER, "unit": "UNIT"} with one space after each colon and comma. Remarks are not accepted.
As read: {"value": 25, "unit": "°C"}
